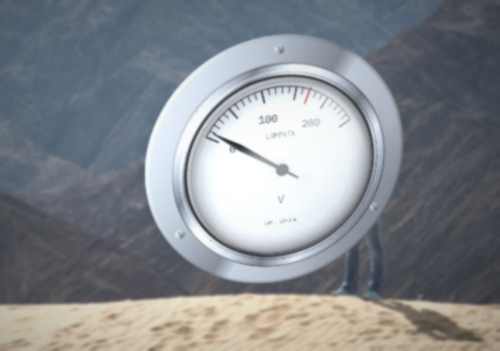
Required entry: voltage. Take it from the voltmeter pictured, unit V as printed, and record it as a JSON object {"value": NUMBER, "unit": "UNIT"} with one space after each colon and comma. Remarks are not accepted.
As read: {"value": 10, "unit": "V"}
